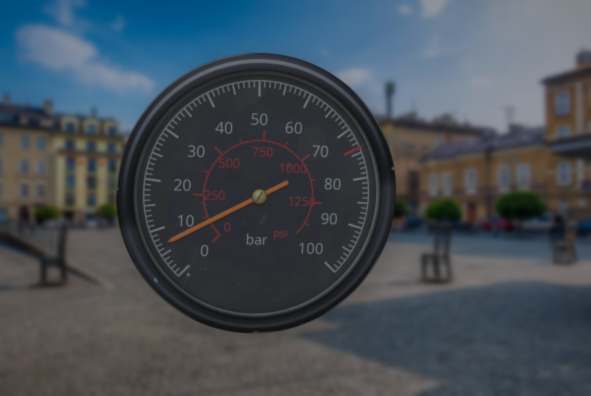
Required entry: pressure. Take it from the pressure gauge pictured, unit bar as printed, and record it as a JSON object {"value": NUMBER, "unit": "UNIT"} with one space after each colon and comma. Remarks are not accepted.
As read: {"value": 7, "unit": "bar"}
